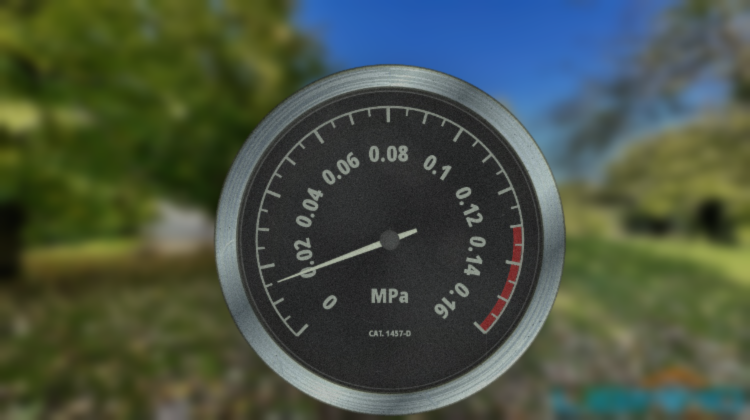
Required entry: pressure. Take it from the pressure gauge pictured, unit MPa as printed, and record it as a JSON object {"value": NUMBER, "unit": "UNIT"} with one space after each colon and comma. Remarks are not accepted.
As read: {"value": 0.015, "unit": "MPa"}
